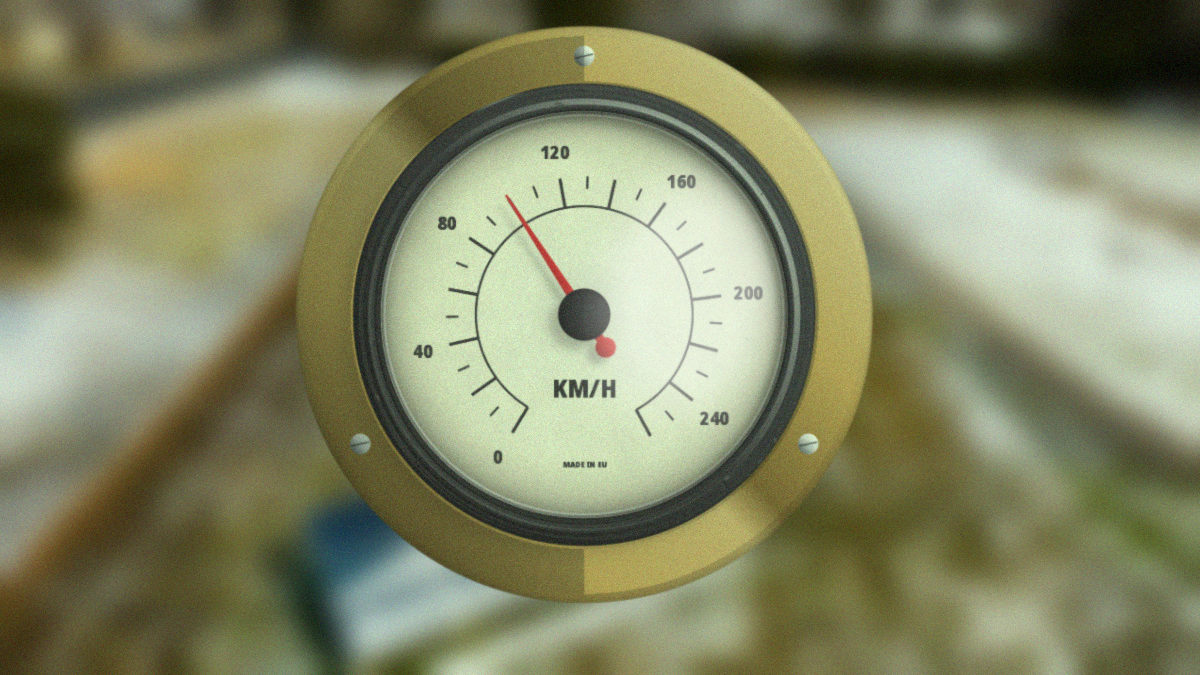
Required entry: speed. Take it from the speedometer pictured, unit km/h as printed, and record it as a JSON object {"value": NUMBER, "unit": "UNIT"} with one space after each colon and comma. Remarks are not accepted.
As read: {"value": 100, "unit": "km/h"}
